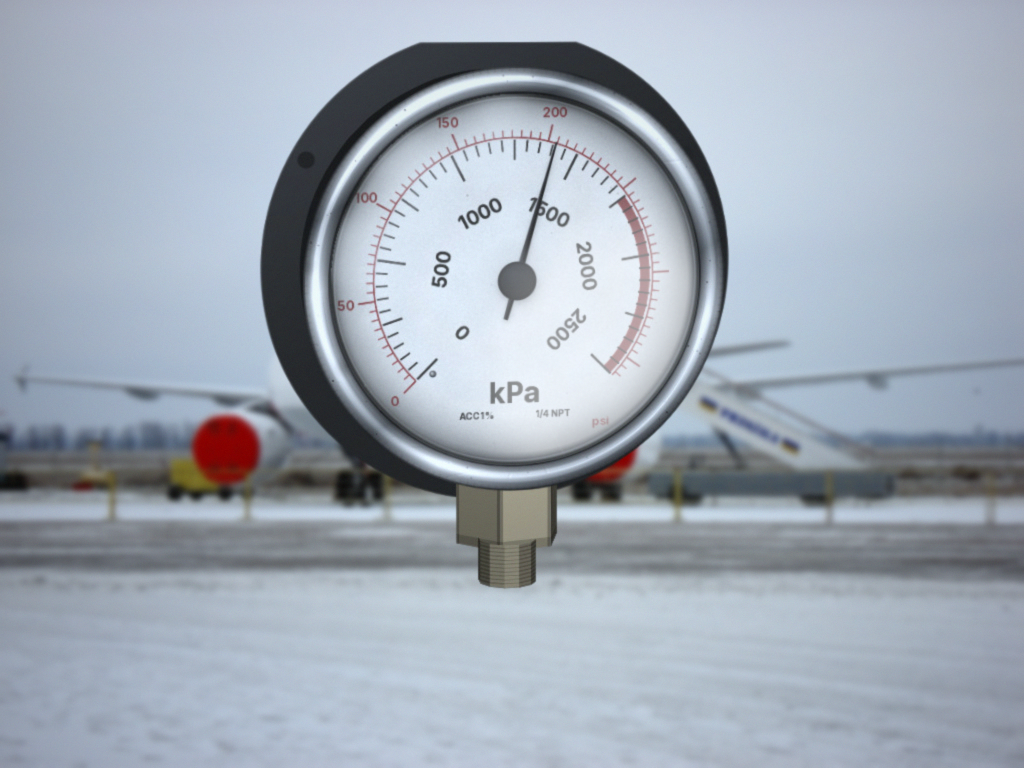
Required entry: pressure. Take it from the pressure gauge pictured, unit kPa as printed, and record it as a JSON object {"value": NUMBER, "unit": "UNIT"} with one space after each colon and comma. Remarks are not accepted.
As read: {"value": 1400, "unit": "kPa"}
